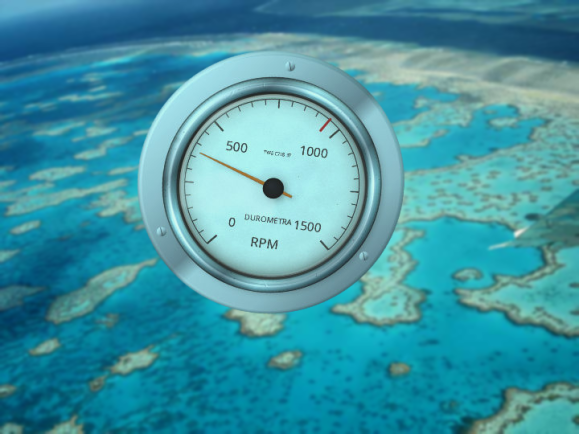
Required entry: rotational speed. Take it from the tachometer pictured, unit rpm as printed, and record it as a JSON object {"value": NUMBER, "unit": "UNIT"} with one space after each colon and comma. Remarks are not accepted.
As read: {"value": 375, "unit": "rpm"}
